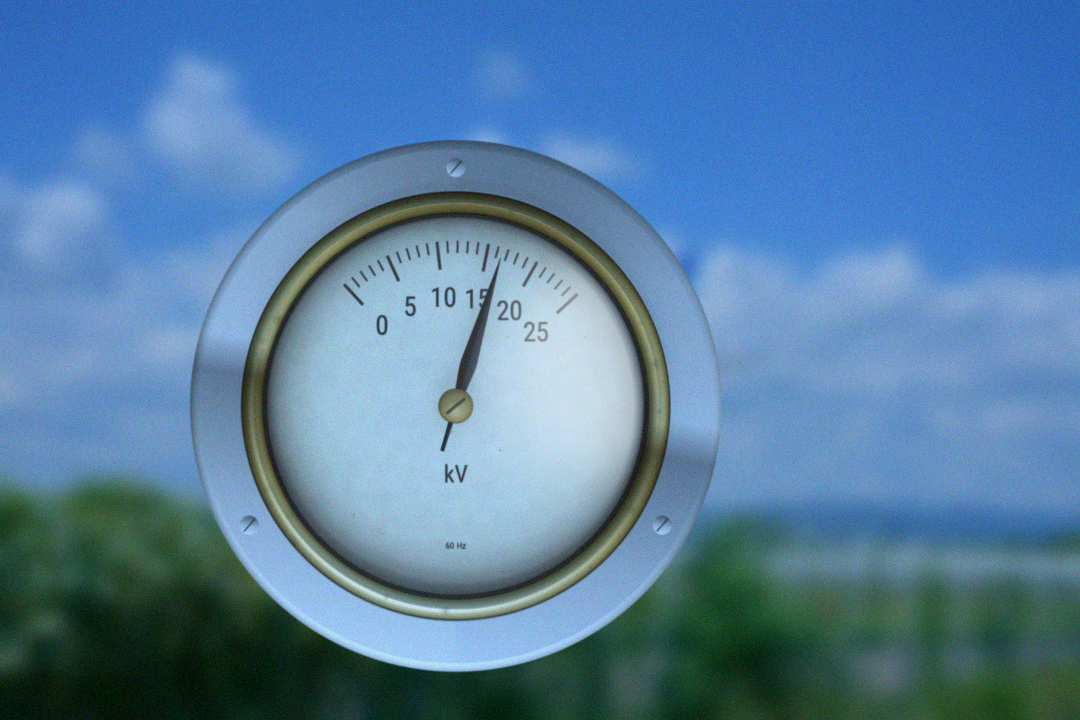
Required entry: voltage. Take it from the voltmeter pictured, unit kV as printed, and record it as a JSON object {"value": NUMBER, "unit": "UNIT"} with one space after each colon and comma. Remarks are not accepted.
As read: {"value": 16.5, "unit": "kV"}
